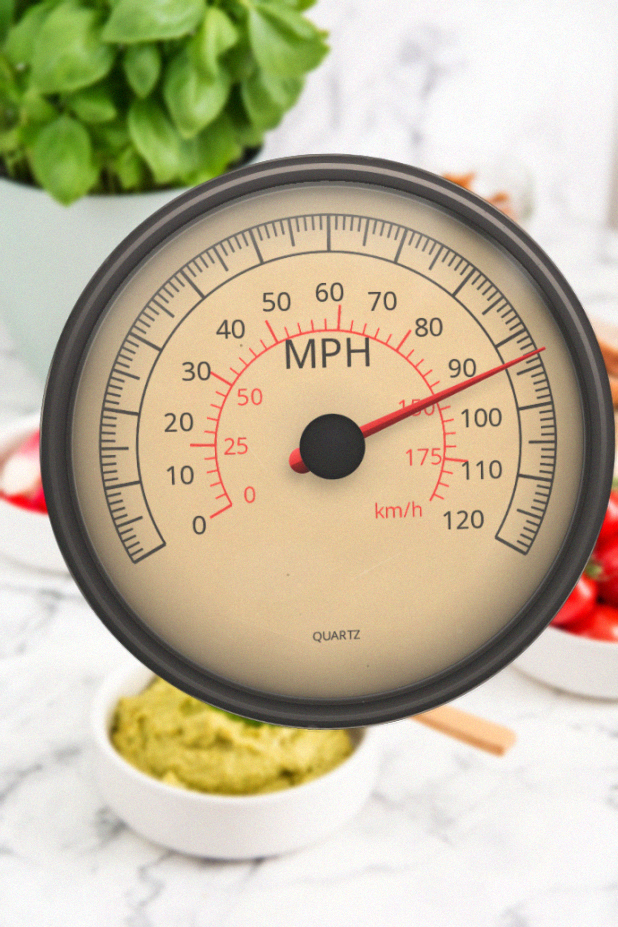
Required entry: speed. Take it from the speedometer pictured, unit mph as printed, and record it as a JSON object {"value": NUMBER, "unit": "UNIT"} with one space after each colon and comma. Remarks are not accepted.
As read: {"value": 93, "unit": "mph"}
